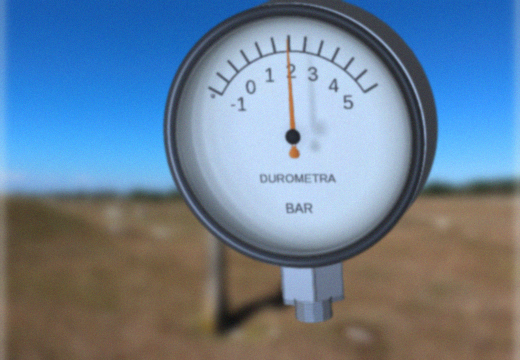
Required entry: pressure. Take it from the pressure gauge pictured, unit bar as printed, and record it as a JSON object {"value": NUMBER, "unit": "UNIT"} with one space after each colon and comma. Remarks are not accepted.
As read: {"value": 2, "unit": "bar"}
